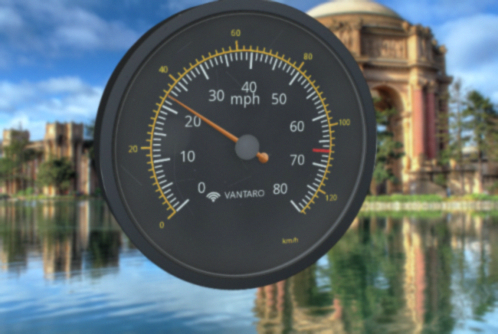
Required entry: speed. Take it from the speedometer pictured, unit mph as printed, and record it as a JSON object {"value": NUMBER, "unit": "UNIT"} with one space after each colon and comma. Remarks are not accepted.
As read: {"value": 22, "unit": "mph"}
